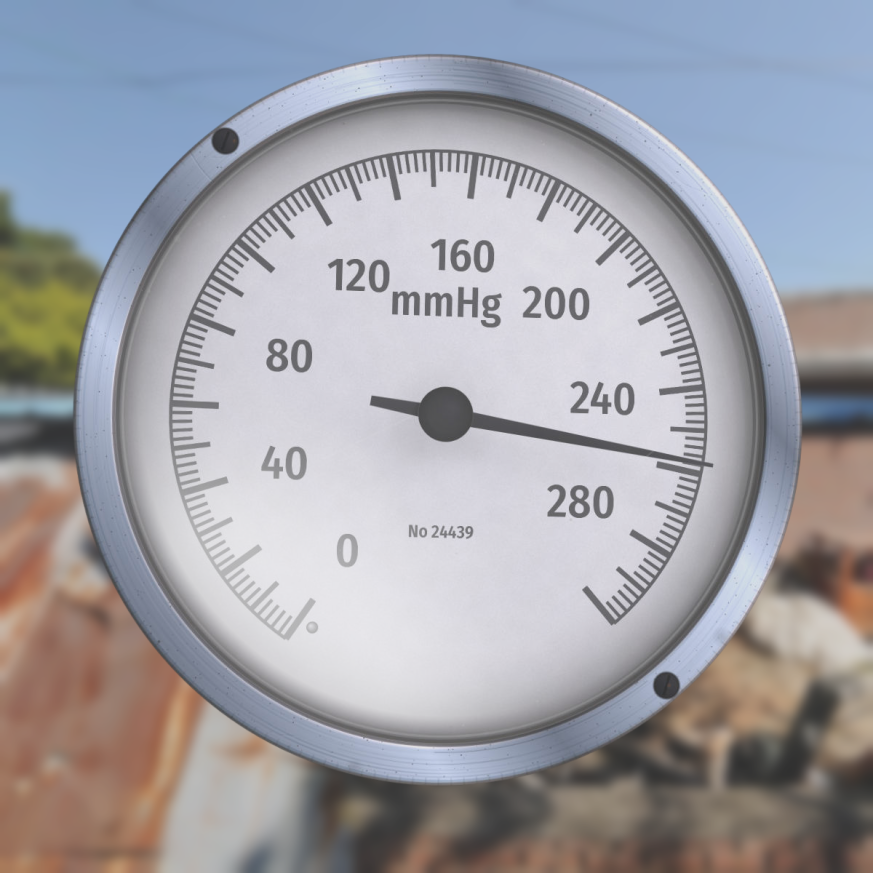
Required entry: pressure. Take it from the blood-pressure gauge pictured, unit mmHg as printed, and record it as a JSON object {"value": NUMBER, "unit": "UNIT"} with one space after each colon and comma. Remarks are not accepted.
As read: {"value": 258, "unit": "mmHg"}
